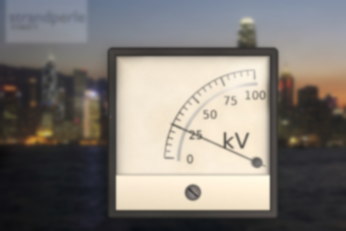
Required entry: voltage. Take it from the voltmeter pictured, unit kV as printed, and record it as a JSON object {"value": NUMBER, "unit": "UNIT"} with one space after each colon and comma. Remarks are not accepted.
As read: {"value": 25, "unit": "kV"}
